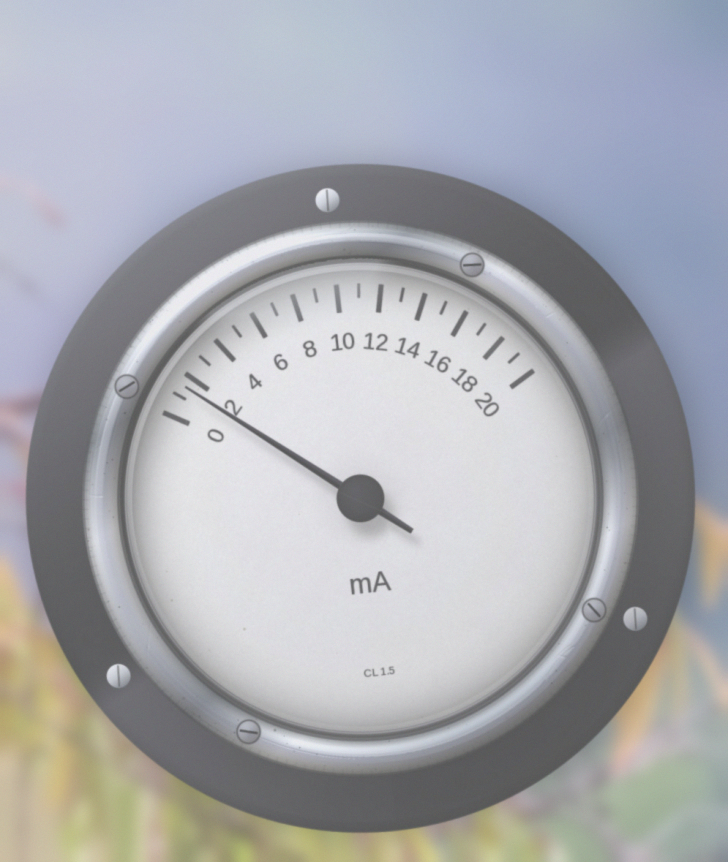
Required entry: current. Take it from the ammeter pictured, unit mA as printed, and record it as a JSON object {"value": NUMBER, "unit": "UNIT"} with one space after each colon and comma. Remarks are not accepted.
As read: {"value": 1.5, "unit": "mA"}
